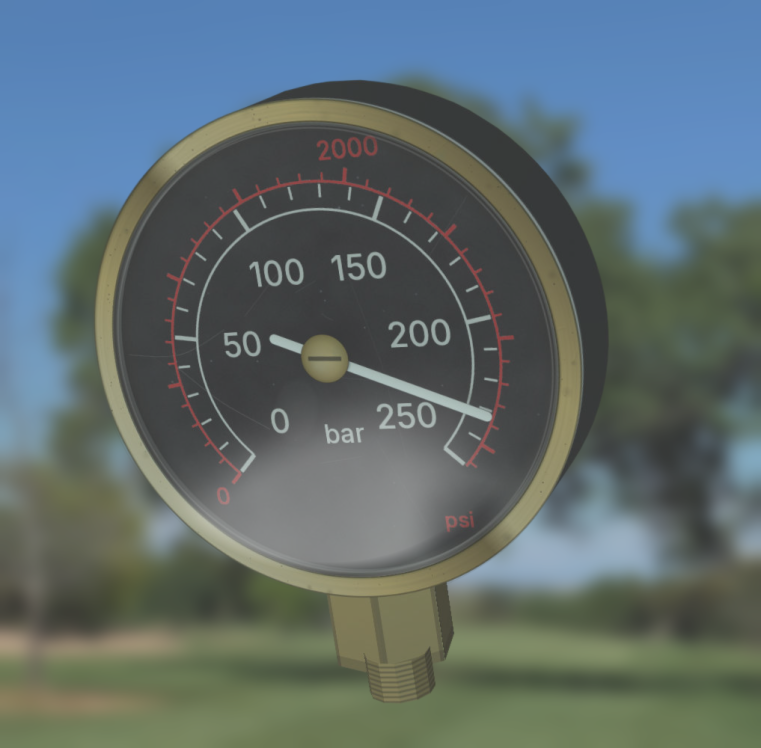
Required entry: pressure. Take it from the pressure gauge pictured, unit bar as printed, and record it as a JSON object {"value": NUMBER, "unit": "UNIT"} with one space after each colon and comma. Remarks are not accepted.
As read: {"value": 230, "unit": "bar"}
